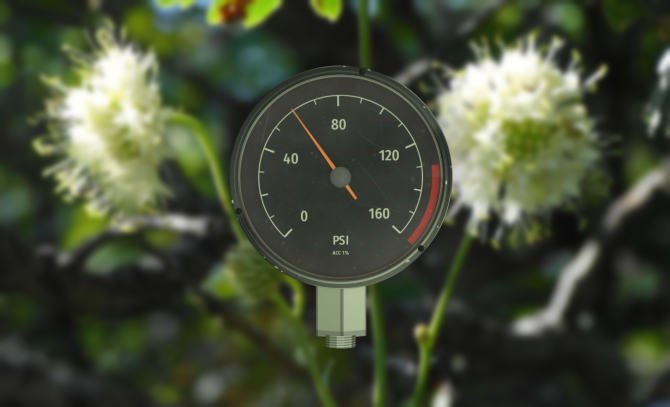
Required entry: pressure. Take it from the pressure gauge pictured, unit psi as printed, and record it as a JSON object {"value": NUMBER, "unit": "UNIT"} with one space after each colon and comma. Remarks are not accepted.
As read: {"value": 60, "unit": "psi"}
